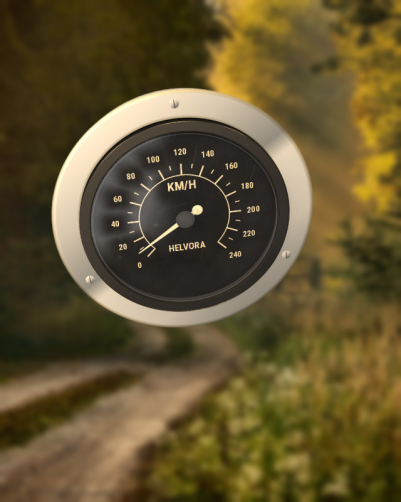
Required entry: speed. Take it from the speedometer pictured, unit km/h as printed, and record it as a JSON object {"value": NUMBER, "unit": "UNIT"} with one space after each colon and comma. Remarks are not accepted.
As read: {"value": 10, "unit": "km/h"}
